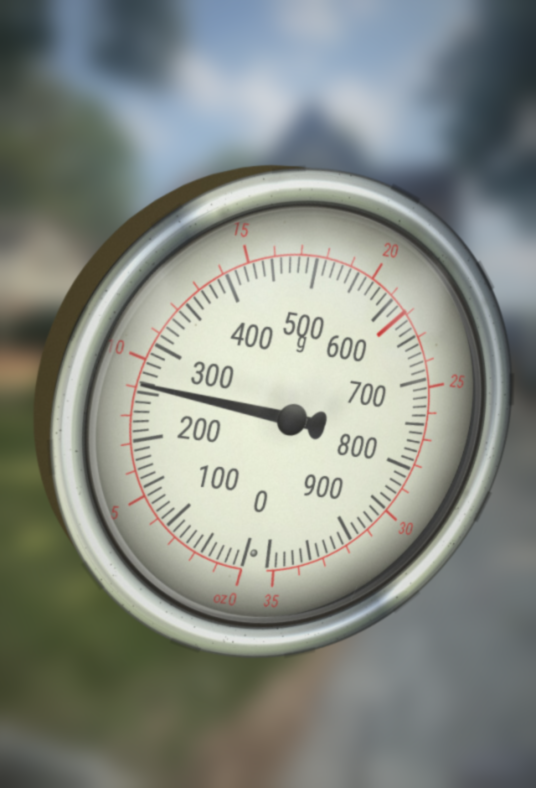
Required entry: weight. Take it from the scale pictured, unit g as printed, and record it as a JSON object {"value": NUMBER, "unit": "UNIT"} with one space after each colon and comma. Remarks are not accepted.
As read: {"value": 260, "unit": "g"}
